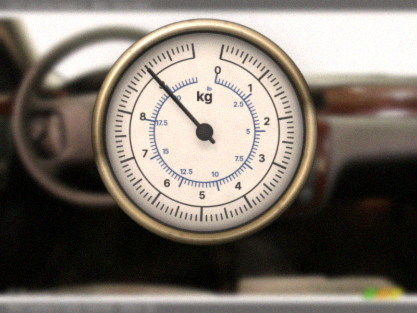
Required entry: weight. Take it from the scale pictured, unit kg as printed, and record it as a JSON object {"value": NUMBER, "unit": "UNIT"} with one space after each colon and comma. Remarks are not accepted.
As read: {"value": 9, "unit": "kg"}
